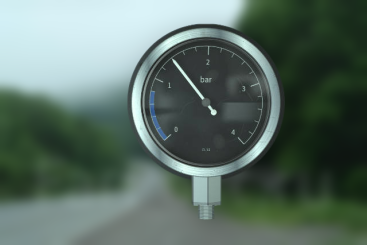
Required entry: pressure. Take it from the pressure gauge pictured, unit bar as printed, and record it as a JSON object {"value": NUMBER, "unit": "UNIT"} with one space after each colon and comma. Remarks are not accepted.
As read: {"value": 1.4, "unit": "bar"}
